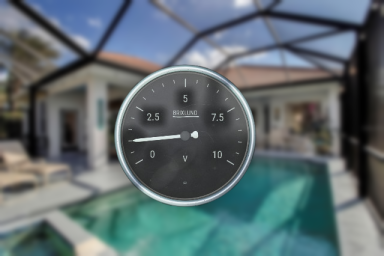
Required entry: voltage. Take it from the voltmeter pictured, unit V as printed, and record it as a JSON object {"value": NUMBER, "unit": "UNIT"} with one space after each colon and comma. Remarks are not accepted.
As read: {"value": 1, "unit": "V"}
